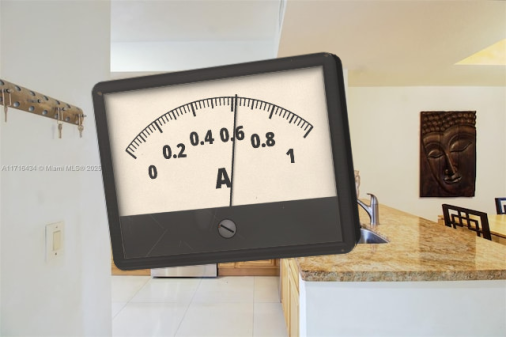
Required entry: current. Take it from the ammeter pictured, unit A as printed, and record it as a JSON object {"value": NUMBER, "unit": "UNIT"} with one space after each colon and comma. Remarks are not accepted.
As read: {"value": 0.62, "unit": "A"}
